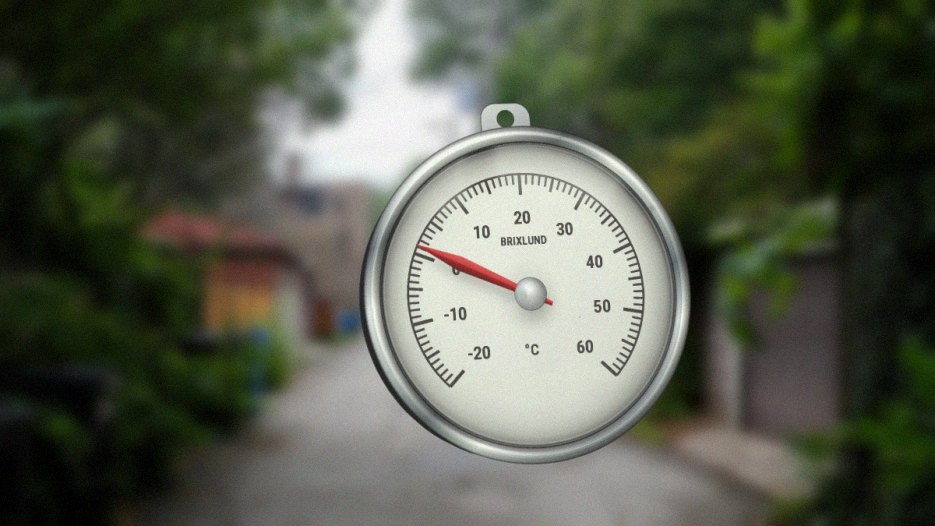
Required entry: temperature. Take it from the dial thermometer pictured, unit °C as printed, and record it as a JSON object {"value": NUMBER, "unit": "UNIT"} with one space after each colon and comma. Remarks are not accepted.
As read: {"value": 1, "unit": "°C"}
